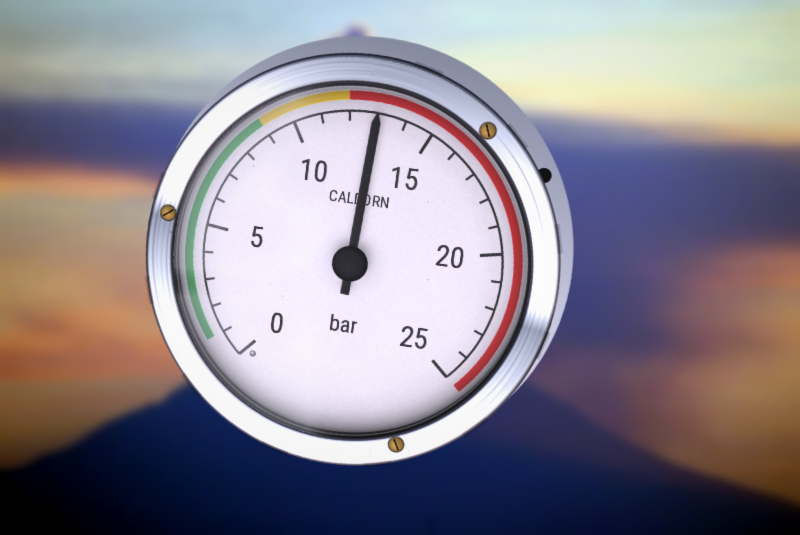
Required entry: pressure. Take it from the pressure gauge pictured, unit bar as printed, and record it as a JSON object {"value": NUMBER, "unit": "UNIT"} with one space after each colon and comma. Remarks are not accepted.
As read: {"value": 13, "unit": "bar"}
